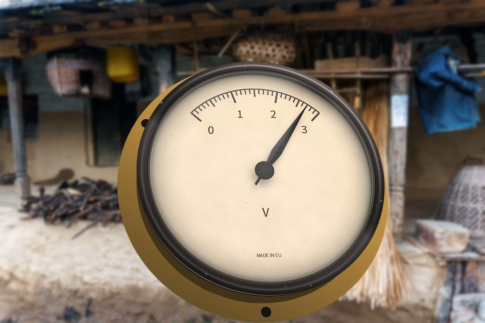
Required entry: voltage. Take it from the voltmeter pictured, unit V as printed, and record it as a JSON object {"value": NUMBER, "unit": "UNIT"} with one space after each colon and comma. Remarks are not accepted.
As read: {"value": 2.7, "unit": "V"}
